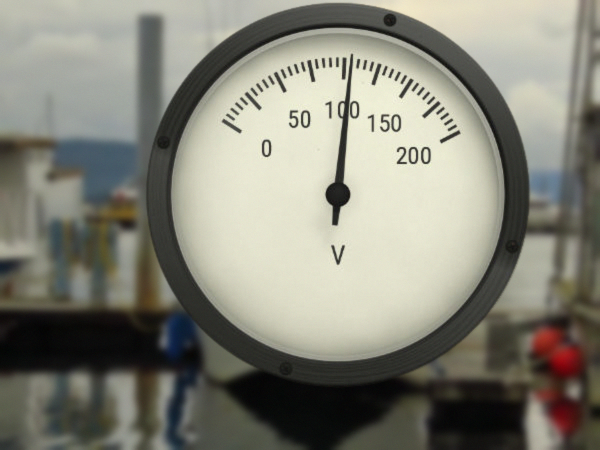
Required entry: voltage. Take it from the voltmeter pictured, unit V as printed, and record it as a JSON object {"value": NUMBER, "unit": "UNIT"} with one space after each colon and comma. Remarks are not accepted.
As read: {"value": 105, "unit": "V"}
